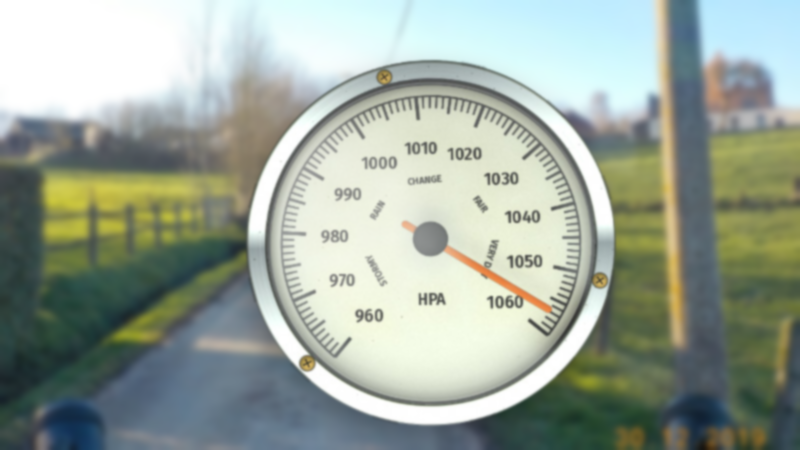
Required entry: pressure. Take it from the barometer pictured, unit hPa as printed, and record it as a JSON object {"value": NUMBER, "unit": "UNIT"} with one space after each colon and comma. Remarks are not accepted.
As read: {"value": 1057, "unit": "hPa"}
